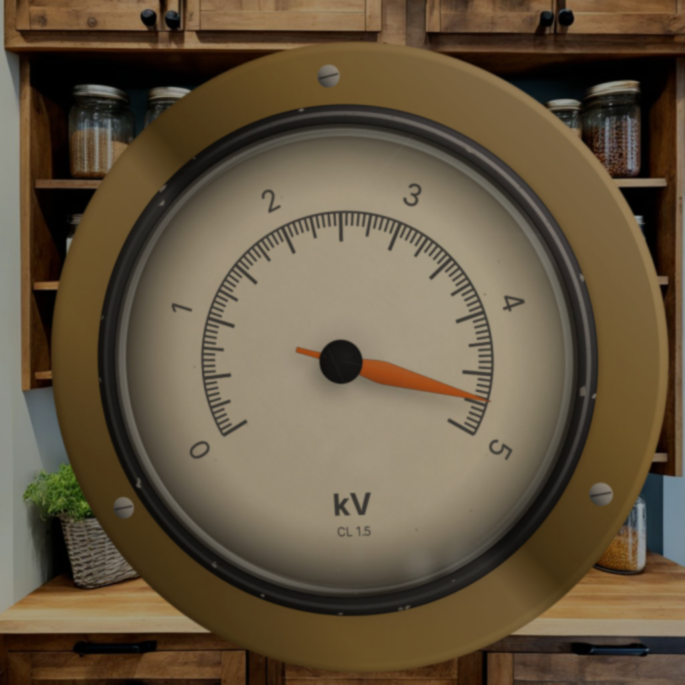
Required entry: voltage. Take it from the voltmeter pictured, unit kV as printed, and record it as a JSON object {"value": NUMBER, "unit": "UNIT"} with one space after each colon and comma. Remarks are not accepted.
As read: {"value": 4.7, "unit": "kV"}
